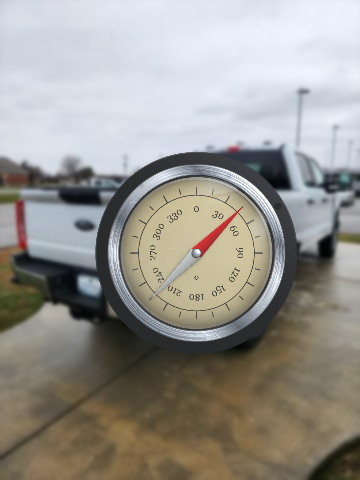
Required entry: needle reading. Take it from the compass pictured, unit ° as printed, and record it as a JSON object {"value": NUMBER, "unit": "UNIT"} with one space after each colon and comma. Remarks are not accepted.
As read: {"value": 45, "unit": "°"}
